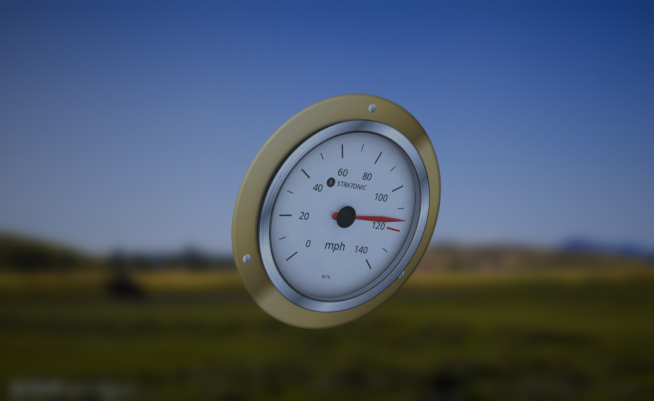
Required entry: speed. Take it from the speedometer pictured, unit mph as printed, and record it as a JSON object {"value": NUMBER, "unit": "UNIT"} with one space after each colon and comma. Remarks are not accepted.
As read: {"value": 115, "unit": "mph"}
